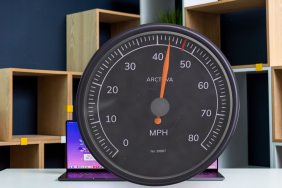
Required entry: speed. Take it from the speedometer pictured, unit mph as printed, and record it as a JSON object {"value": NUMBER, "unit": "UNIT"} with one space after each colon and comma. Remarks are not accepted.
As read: {"value": 43, "unit": "mph"}
